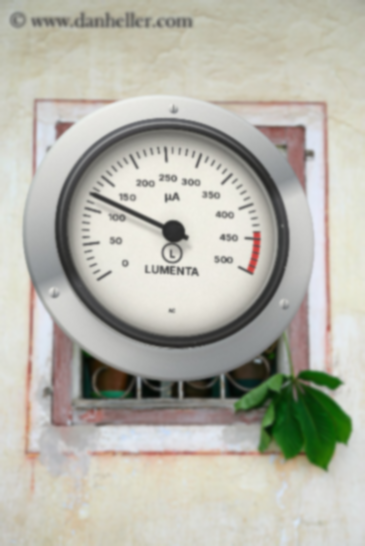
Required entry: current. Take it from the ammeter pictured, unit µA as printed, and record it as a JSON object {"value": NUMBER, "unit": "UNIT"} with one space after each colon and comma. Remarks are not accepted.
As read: {"value": 120, "unit": "µA"}
